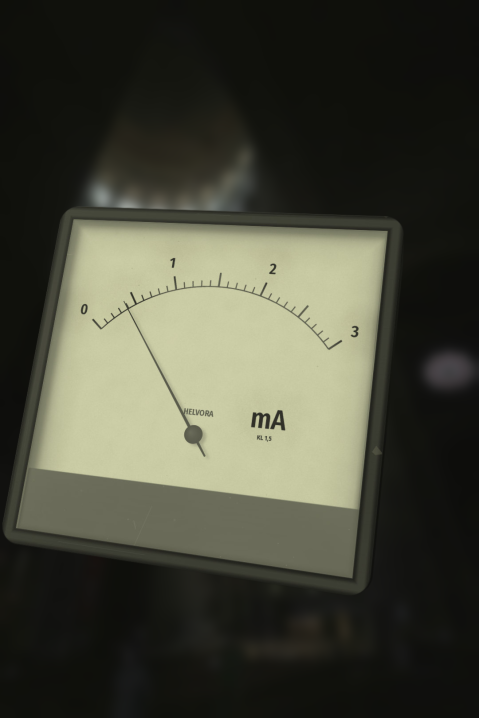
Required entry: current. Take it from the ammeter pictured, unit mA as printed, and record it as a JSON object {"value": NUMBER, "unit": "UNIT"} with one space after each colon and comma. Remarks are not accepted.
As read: {"value": 0.4, "unit": "mA"}
